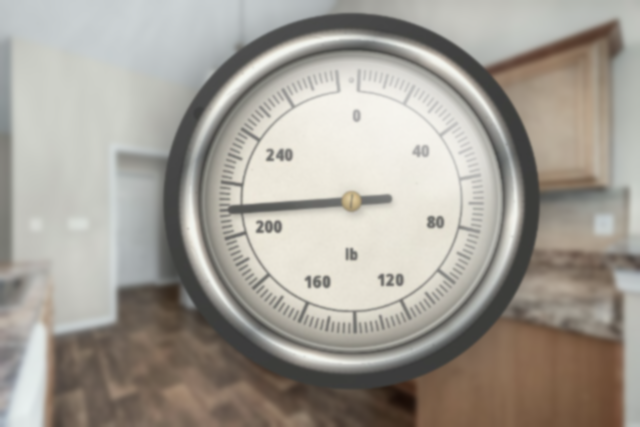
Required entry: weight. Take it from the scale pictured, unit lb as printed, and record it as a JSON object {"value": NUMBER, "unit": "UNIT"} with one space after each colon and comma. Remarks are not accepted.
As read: {"value": 210, "unit": "lb"}
